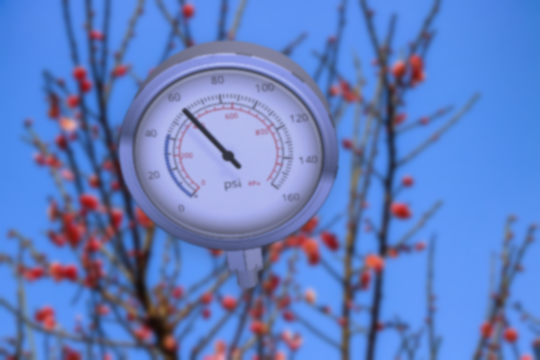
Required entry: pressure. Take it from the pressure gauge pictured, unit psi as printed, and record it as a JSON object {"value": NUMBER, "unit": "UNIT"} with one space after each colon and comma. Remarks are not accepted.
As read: {"value": 60, "unit": "psi"}
